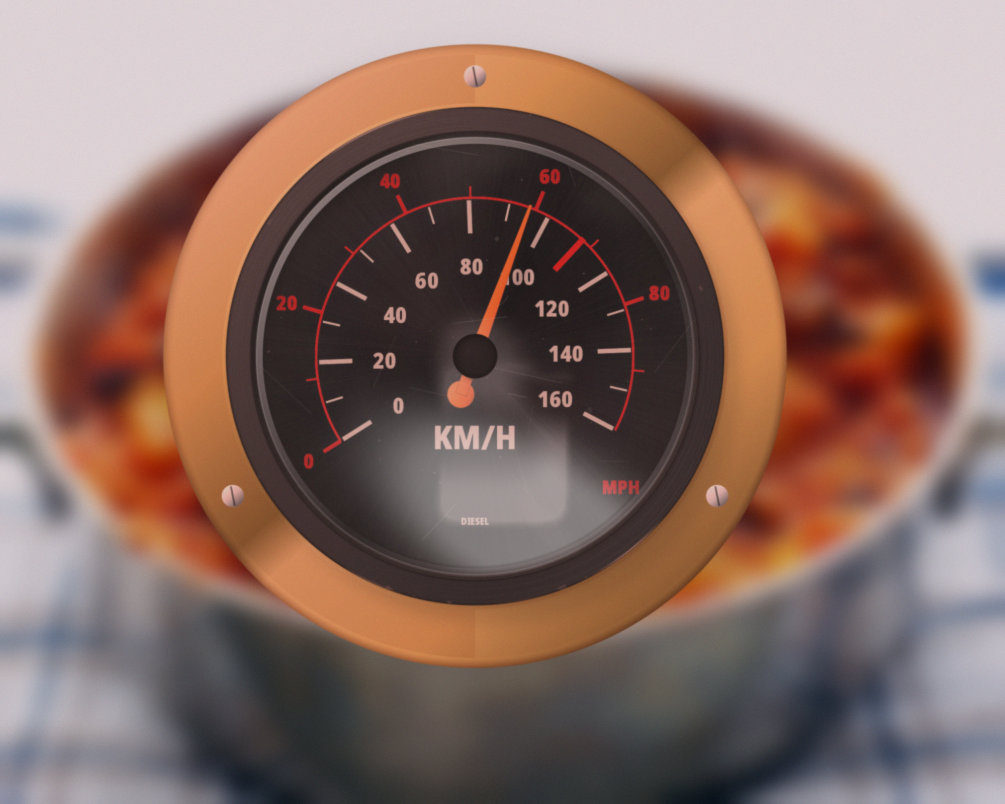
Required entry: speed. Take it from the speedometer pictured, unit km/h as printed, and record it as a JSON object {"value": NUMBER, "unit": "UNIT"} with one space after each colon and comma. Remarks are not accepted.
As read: {"value": 95, "unit": "km/h"}
